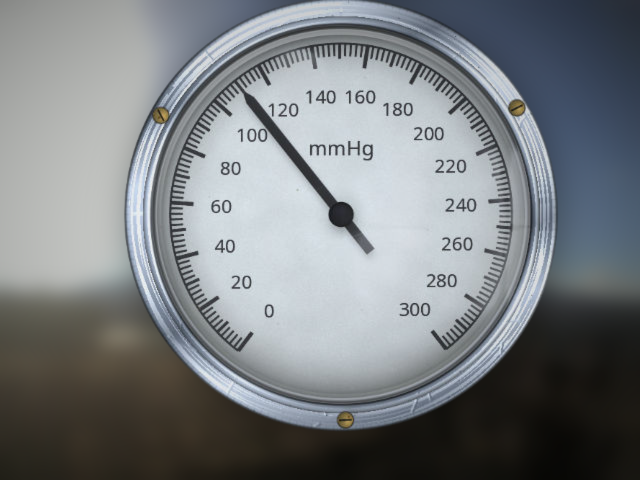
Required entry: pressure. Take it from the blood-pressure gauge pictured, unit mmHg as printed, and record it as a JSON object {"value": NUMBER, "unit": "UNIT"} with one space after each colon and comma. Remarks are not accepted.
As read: {"value": 110, "unit": "mmHg"}
